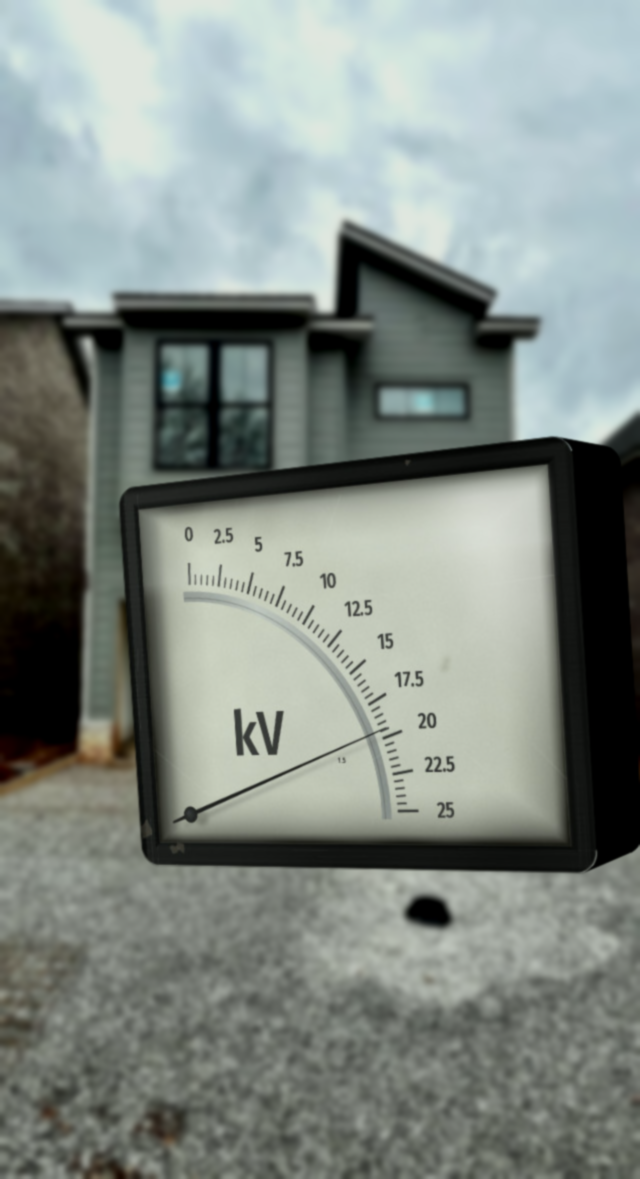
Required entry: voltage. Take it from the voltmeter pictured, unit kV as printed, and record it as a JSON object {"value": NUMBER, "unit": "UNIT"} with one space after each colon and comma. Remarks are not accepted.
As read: {"value": 19.5, "unit": "kV"}
